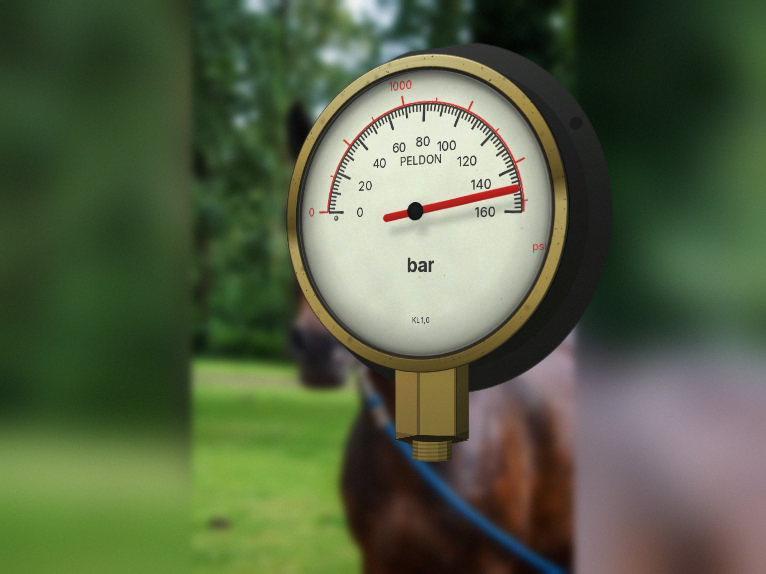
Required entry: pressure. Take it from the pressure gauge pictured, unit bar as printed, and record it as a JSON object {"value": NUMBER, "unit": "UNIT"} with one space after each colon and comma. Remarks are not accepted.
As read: {"value": 150, "unit": "bar"}
